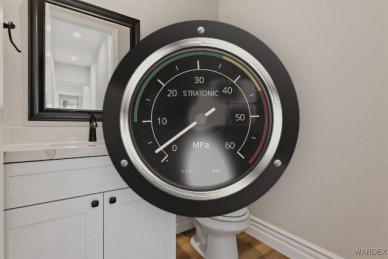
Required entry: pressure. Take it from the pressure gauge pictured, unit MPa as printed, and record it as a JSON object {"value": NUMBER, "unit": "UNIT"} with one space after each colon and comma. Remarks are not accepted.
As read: {"value": 2.5, "unit": "MPa"}
